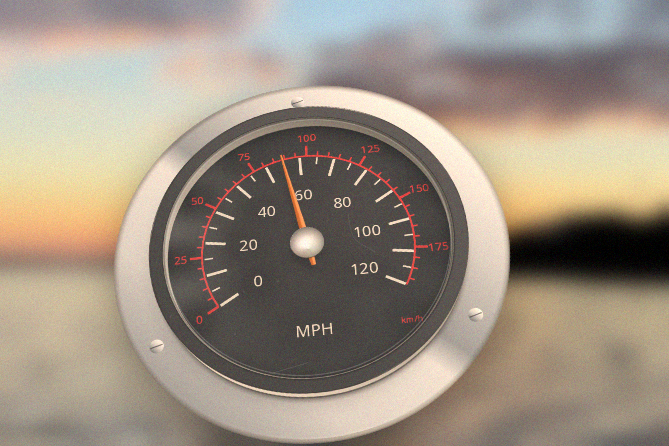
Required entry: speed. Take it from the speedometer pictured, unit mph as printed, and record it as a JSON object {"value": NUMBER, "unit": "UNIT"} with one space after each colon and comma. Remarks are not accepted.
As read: {"value": 55, "unit": "mph"}
